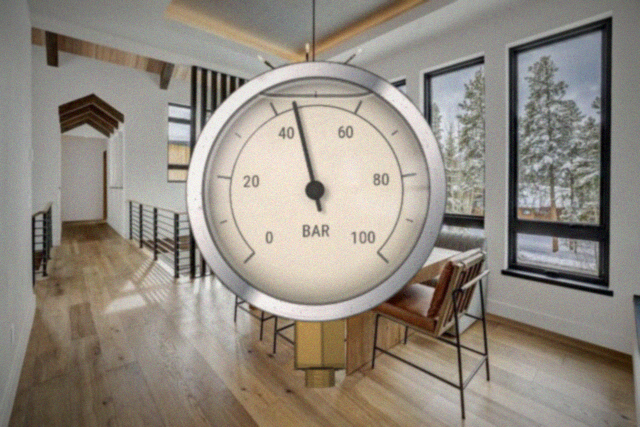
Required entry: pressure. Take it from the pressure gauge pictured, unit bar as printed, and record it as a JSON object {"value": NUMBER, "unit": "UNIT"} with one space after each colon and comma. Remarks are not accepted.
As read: {"value": 45, "unit": "bar"}
